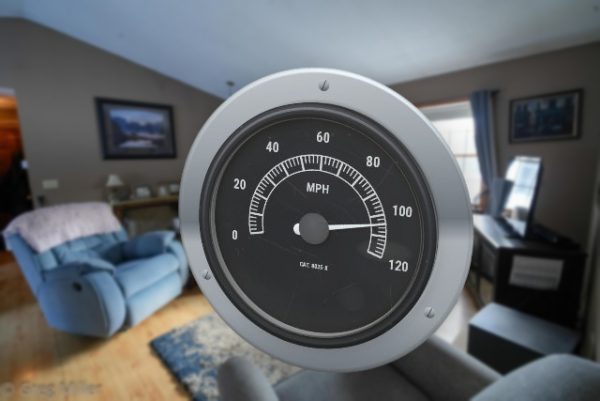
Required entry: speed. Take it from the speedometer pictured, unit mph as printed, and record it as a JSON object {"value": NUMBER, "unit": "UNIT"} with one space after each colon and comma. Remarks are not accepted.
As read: {"value": 104, "unit": "mph"}
